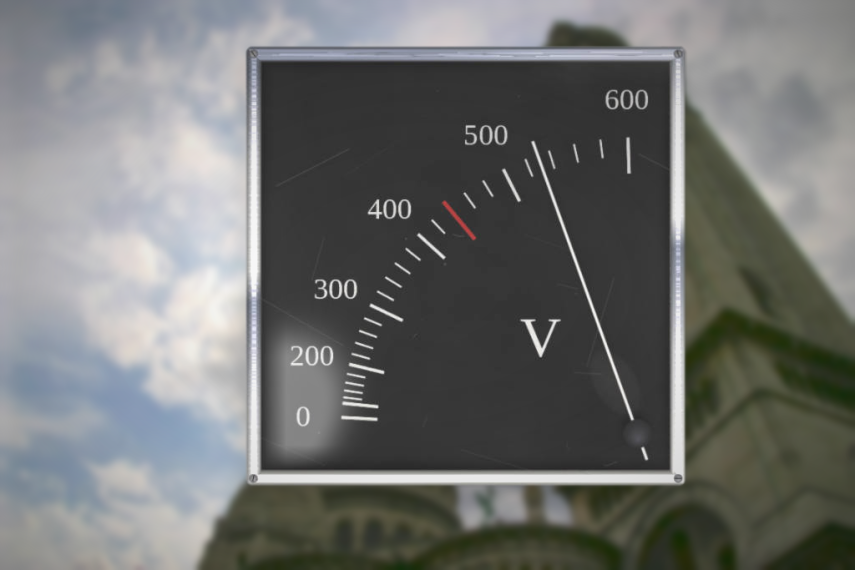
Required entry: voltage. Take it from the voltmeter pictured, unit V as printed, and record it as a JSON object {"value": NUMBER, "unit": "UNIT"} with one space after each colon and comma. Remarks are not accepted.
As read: {"value": 530, "unit": "V"}
